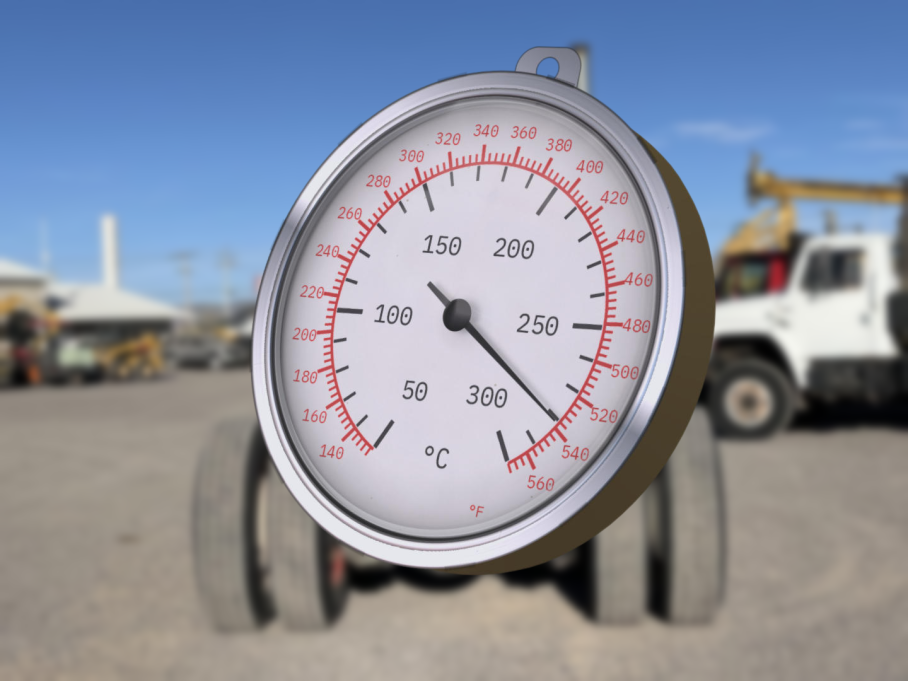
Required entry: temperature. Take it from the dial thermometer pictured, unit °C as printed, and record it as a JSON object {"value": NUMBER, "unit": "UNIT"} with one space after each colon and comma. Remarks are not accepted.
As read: {"value": 280, "unit": "°C"}
